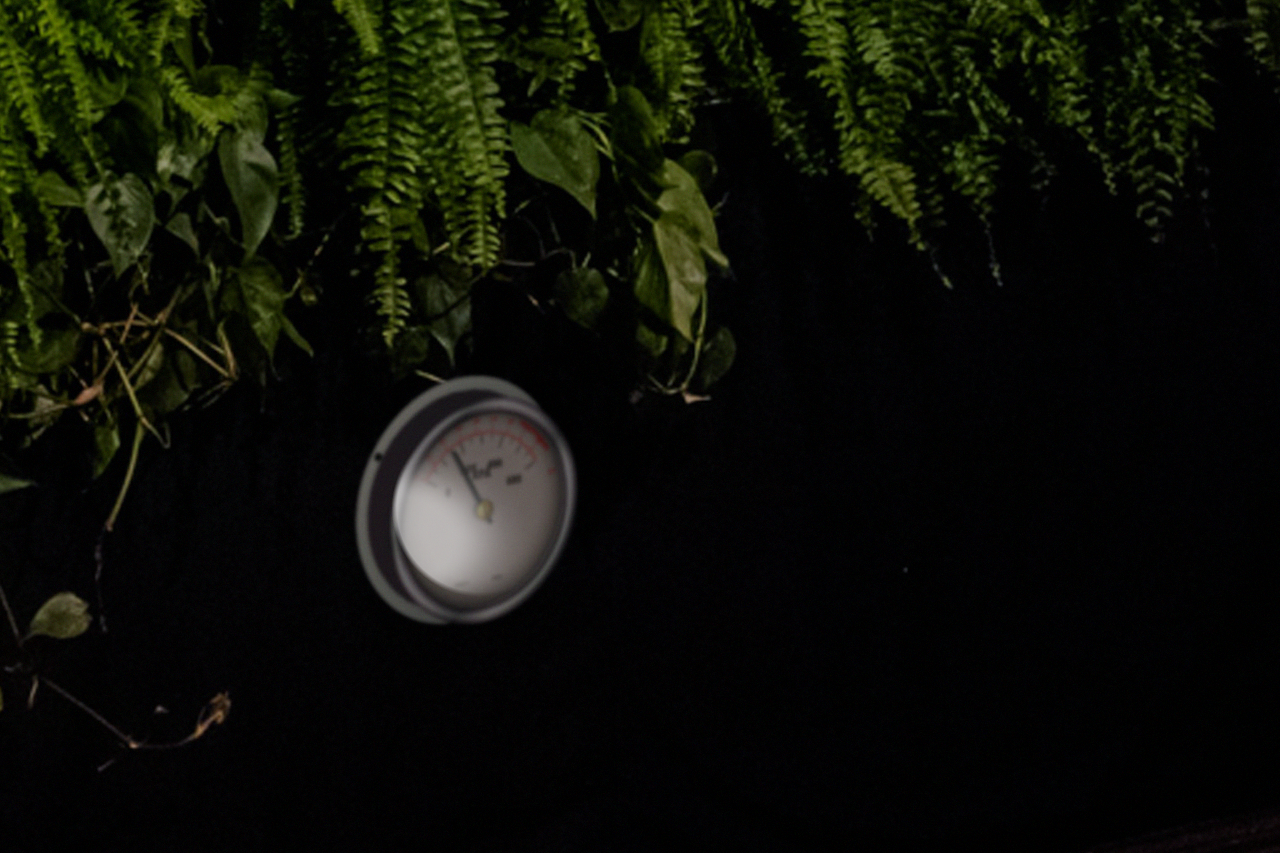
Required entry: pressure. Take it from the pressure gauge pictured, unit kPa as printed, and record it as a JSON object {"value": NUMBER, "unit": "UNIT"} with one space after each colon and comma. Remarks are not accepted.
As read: {"value": 150, "unit": "kPa"}
